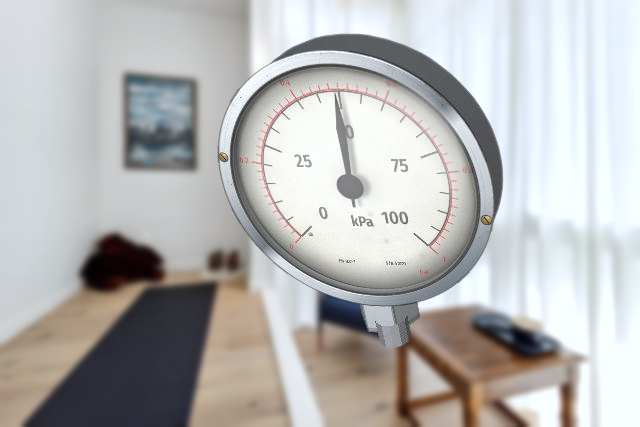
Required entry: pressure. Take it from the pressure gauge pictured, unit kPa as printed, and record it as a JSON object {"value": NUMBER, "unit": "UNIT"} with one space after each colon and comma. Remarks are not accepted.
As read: {"value": 50, "unit": "kPa"}
